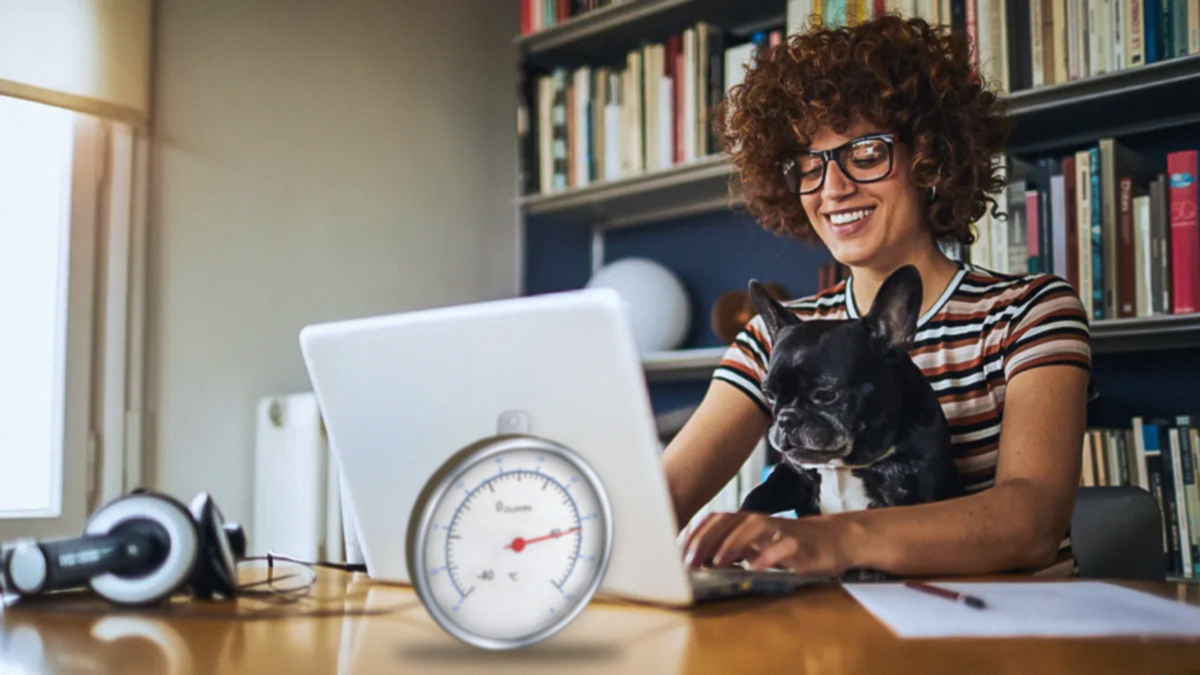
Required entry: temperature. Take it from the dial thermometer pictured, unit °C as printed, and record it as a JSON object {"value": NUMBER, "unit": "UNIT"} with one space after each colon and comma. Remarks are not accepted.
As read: {"value": 40, "unit": "°C"}
